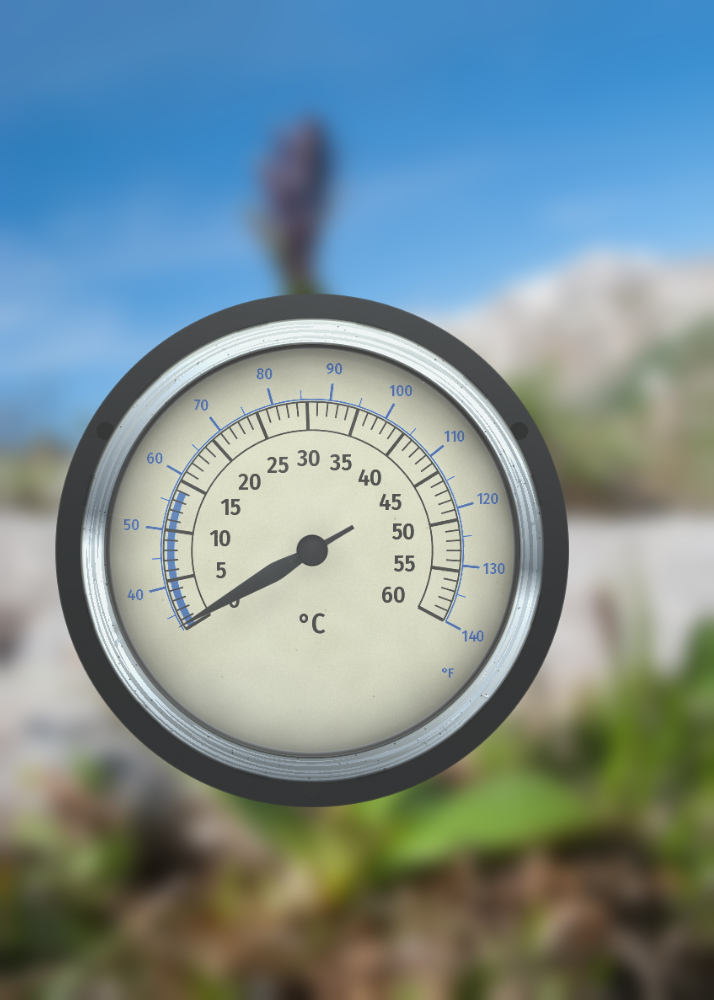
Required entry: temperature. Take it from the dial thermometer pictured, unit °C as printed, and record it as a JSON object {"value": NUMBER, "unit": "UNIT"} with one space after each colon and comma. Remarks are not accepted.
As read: {"value": 0.5, "unit": "°C"}
